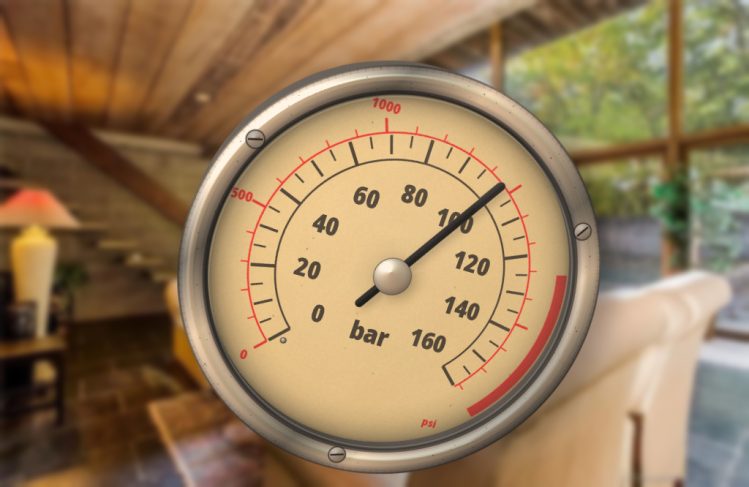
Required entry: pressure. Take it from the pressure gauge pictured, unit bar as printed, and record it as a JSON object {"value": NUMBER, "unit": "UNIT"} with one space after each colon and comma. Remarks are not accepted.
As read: {"value": 100, "unit": "bar"}
